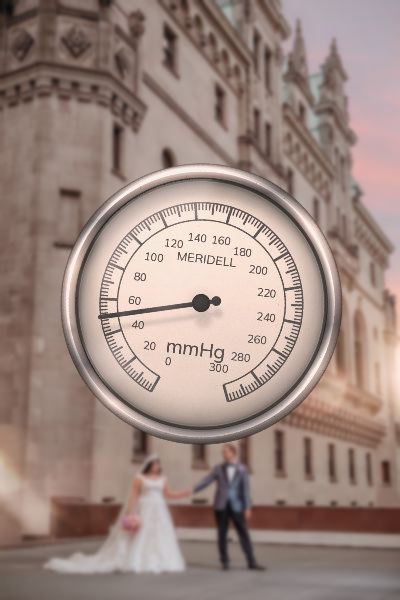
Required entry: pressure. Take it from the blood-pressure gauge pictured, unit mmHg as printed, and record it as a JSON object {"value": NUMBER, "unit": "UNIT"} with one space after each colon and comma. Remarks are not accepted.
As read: {"value": 50, "unit": "mmHg"}
